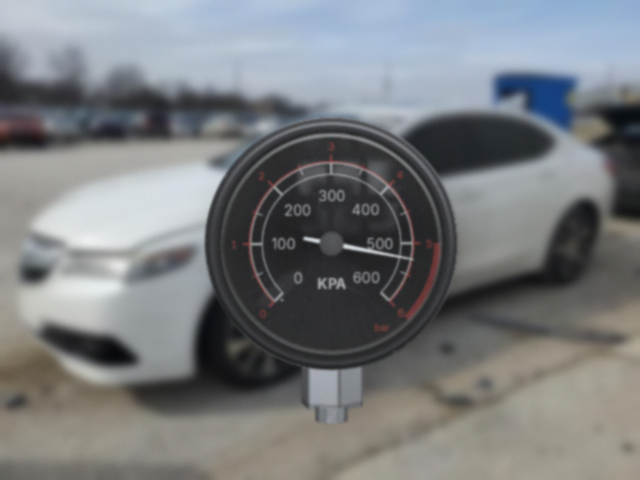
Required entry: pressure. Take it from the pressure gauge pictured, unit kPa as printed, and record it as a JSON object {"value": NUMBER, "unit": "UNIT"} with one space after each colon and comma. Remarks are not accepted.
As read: {"value": 525, "unit": "kPa"}
